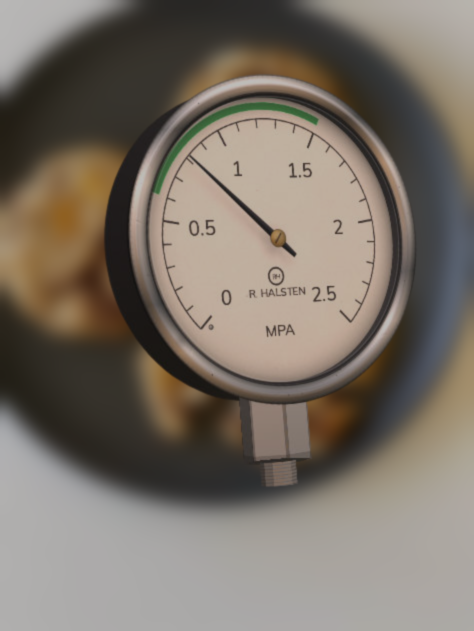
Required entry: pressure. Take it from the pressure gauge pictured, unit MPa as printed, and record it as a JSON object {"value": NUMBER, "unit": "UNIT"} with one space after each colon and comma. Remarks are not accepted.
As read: {"value": 0.8, "unit": "MPa"}
